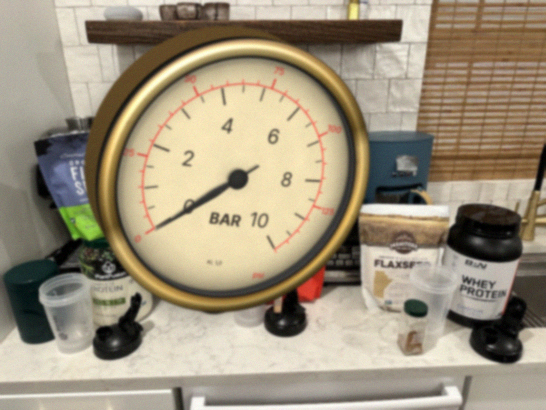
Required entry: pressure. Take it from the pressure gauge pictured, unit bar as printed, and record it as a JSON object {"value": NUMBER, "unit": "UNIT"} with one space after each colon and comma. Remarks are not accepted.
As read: {"value": 0, "unit": "bar"}
